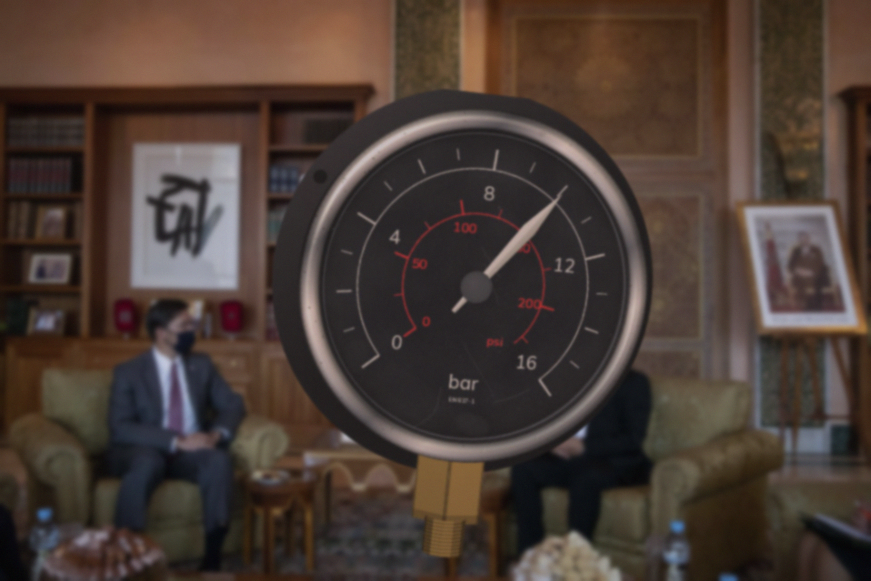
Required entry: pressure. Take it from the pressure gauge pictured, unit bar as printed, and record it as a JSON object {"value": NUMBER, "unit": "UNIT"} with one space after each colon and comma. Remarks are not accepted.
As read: {"value": 10, "unit": "bar"}
